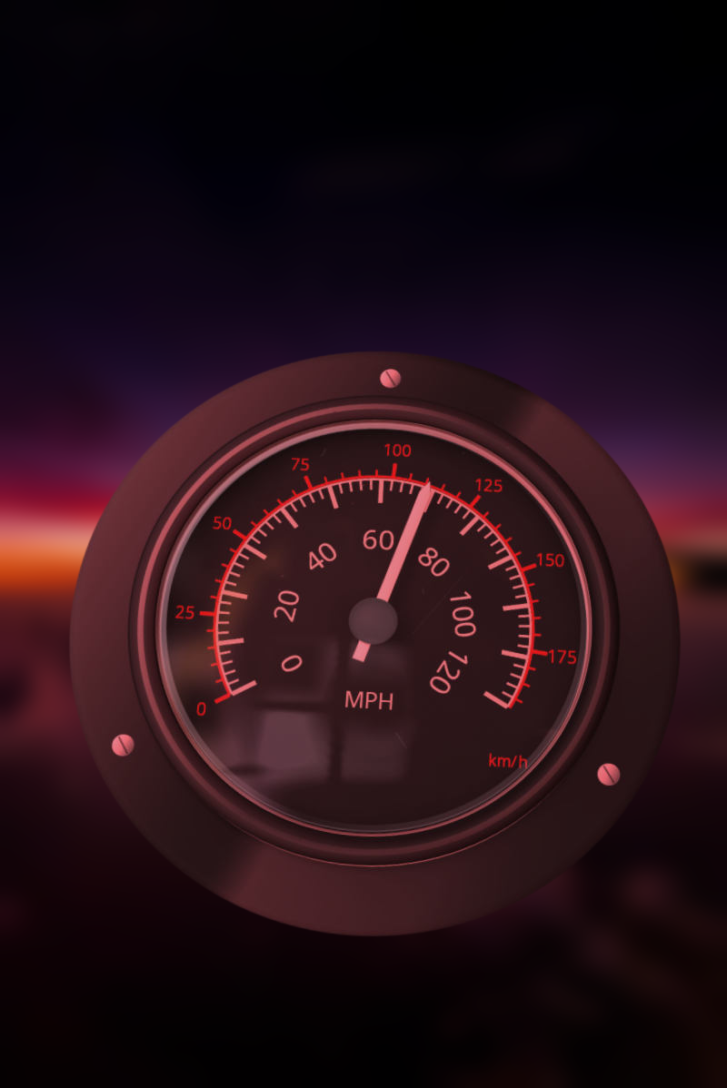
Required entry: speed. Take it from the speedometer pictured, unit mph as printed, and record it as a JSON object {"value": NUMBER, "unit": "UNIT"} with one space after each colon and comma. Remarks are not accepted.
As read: {"value": 69, "unit": "mph"}
